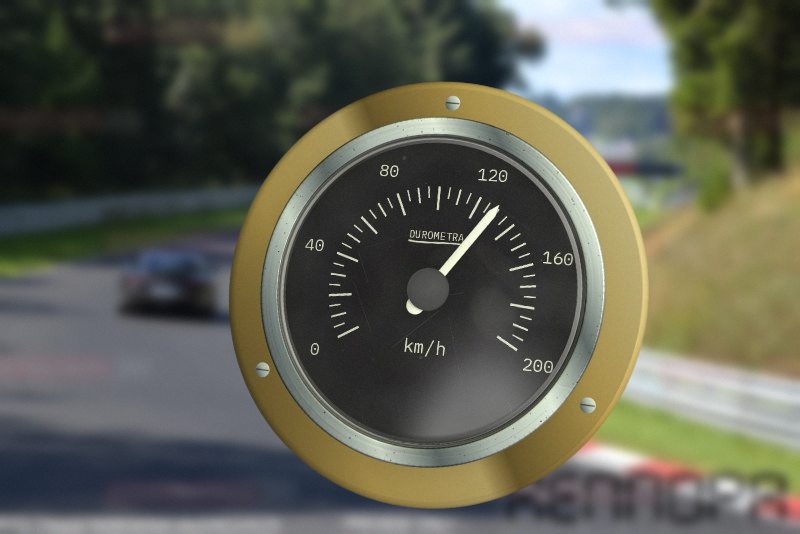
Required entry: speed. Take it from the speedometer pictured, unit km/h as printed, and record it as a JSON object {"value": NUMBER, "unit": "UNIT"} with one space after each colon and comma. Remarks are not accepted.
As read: {"value": 130, "unit": "km/h"}
